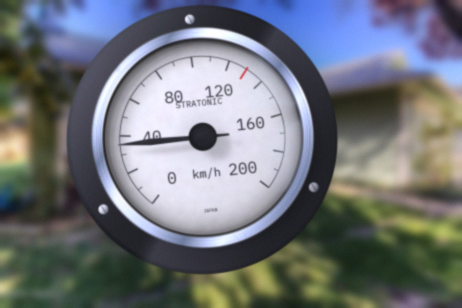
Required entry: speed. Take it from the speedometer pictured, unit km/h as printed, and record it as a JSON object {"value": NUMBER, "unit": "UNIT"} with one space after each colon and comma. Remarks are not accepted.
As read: {"value": 35, "unit": "km/h"}
